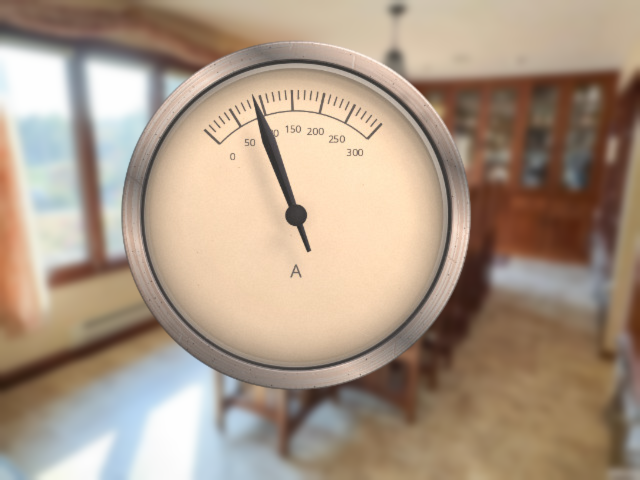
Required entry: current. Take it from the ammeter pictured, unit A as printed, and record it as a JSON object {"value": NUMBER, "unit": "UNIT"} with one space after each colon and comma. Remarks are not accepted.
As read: {"value": 90, "unit": "A"}
